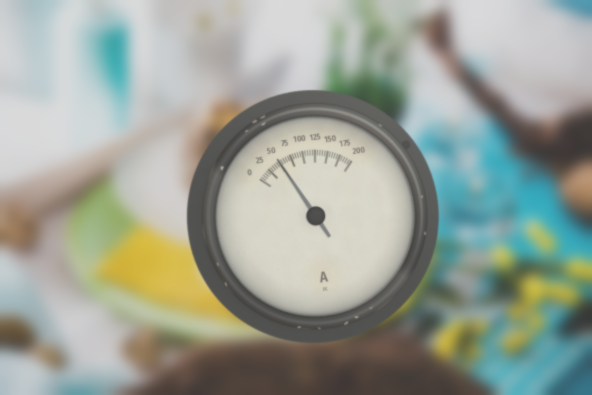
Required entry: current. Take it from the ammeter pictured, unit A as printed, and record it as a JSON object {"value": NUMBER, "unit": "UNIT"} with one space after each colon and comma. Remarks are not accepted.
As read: {"value": 50, "unit": "A"}
